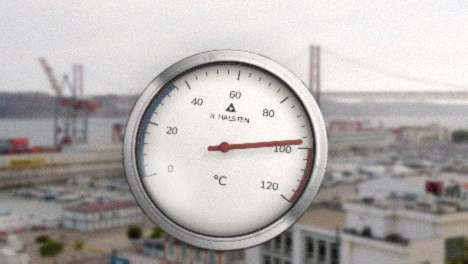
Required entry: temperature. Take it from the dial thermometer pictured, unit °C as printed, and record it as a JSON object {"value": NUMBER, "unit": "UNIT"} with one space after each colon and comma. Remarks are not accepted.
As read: {"value": 98, "unit": "°C"}
